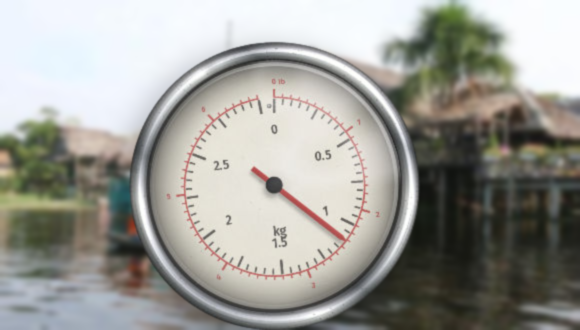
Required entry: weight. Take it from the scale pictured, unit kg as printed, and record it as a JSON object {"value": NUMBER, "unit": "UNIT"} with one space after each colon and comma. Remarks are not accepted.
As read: {"value": 1.1, "unit": "kg"}
